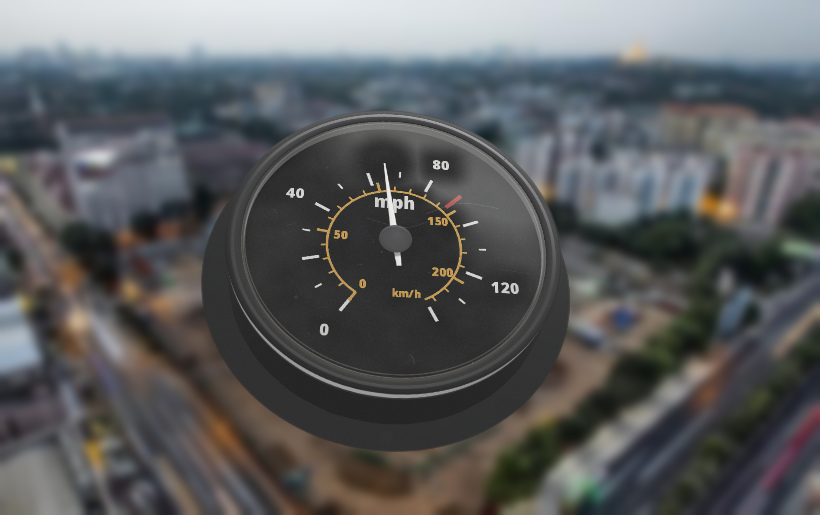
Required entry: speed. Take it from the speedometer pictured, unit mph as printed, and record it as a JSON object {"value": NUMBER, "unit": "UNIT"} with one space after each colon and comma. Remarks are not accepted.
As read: {"value": 65, "unit": "mph"}
